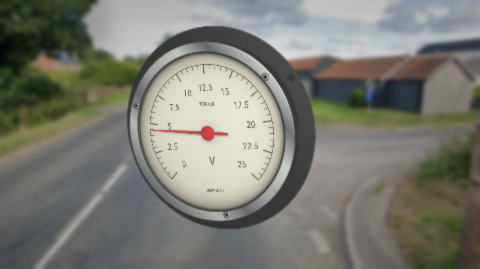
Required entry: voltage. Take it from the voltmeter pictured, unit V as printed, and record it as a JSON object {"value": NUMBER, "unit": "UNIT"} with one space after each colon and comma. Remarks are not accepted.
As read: {"value": 4.5, "unit": "V"}
